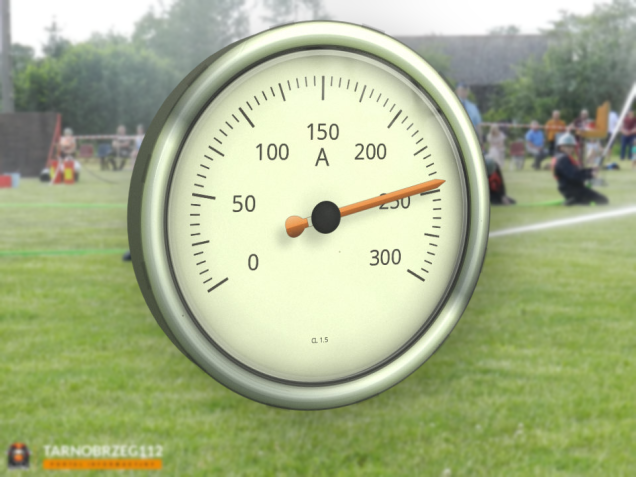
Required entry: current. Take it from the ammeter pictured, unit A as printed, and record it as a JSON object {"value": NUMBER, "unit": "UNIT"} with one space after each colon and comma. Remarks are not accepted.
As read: {"value": 245, "unit": "A"}
